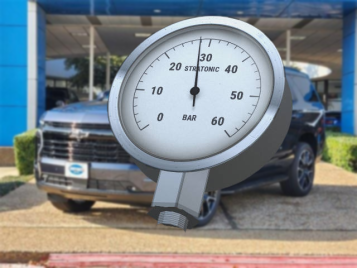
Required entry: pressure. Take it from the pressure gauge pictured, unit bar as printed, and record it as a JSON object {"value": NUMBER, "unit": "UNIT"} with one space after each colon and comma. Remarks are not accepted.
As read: {"value": 28, "unit": "bar"}
